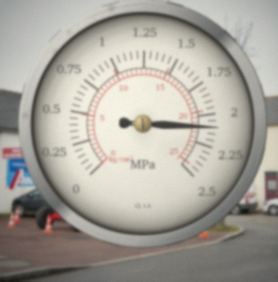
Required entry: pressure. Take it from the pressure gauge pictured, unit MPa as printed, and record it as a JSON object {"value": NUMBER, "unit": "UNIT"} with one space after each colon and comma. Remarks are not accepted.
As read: {"value": 2.1, "unit": "MPa"}
